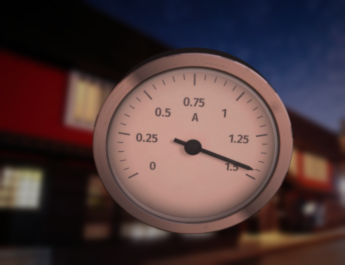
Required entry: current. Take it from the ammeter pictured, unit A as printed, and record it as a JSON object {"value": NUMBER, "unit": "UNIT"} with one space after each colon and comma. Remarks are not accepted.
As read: {"value": 1.45, "unit": "A"}
